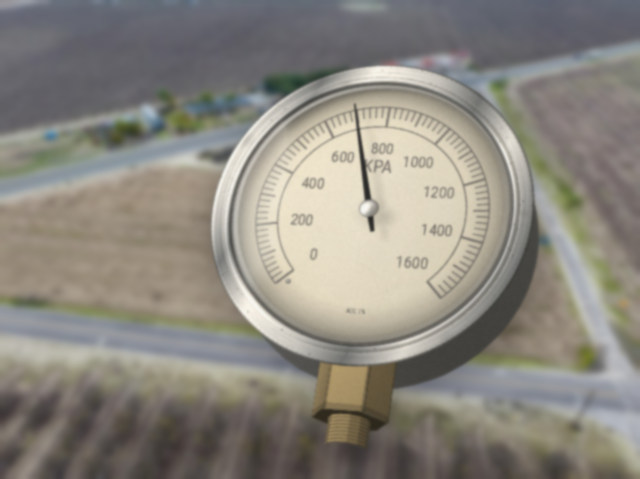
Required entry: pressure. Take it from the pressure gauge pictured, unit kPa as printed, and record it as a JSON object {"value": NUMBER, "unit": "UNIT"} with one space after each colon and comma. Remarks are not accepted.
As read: {"value": 700, "unit": "kPa"}
